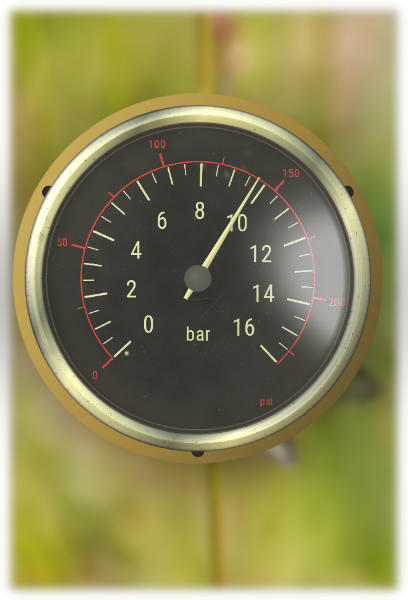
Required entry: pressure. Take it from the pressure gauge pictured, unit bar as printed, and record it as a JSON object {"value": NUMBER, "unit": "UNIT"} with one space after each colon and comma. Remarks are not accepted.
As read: {"value": 9.75, "unit": "bar"}
